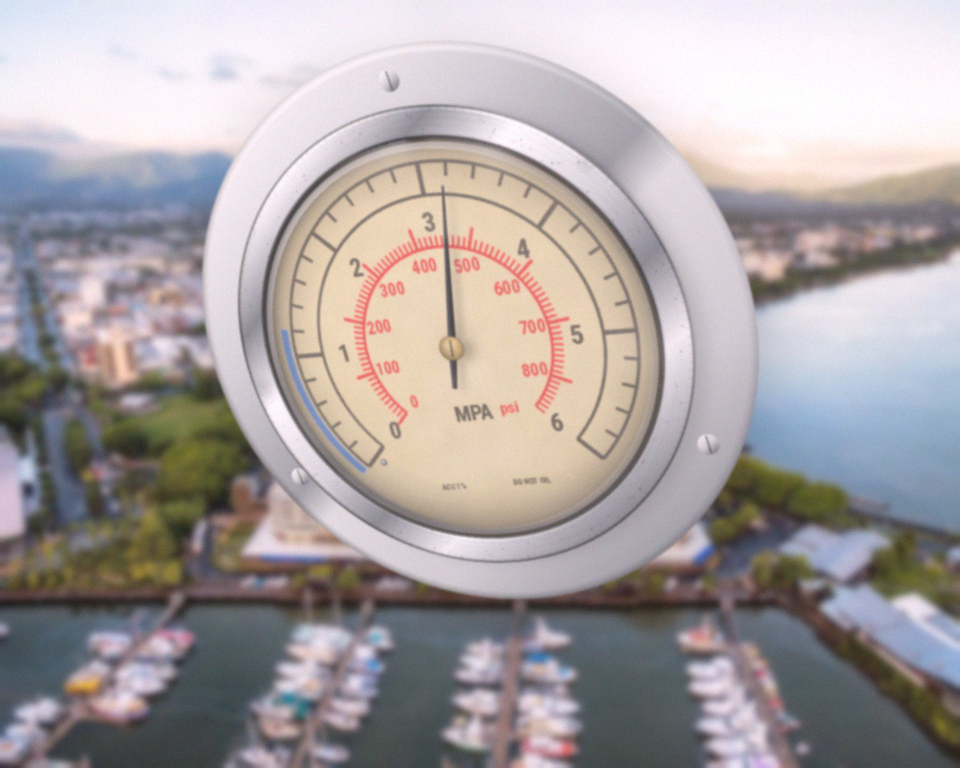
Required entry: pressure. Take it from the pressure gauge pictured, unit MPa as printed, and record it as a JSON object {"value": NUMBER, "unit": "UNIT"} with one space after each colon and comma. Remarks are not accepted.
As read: {"value": 3.2, "unit": "MPa"}
